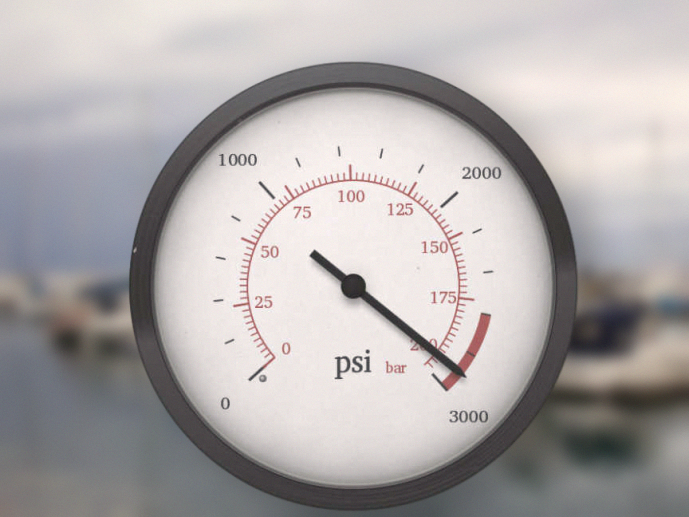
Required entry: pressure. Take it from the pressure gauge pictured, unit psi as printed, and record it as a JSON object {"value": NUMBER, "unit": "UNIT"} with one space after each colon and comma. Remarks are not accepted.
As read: {"value": 2900, "unit": "psi"}
